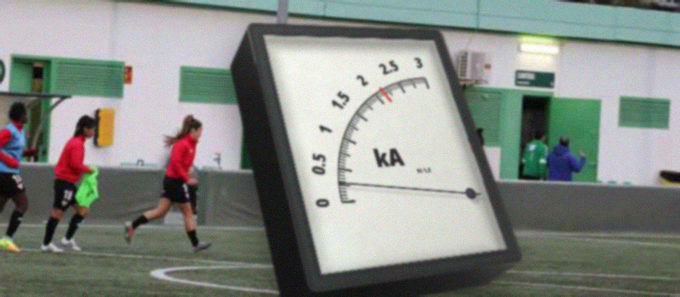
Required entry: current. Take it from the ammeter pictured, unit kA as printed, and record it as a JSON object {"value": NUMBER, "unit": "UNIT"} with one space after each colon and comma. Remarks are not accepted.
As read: {"value": 0.25, "unit": "kA"}
